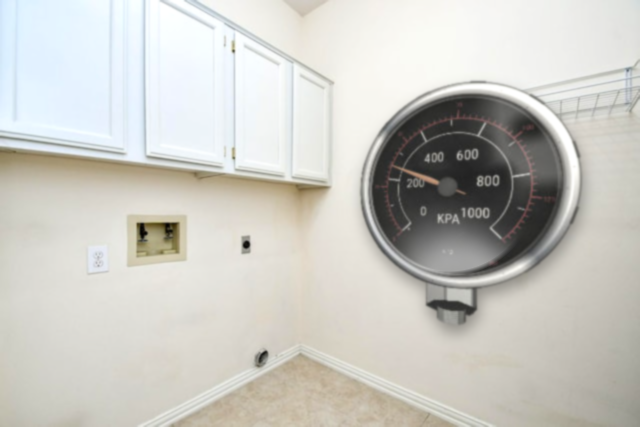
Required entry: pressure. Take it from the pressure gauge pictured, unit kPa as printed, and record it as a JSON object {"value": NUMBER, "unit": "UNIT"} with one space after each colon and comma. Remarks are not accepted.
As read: {"value": 250, "unit": "kPa"}
